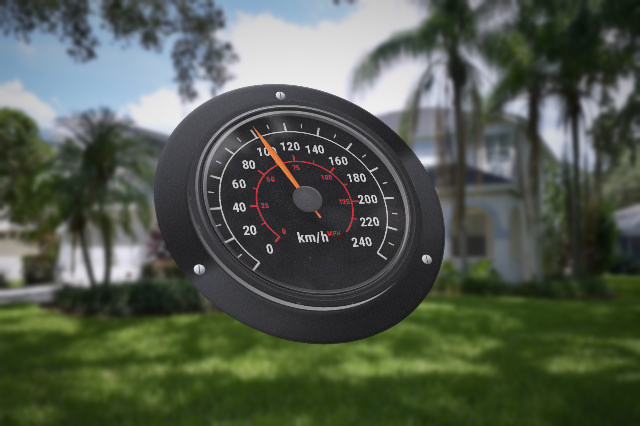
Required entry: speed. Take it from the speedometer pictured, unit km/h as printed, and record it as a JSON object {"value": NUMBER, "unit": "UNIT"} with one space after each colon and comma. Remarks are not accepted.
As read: {"value": 100, "unit": "km/h"}
